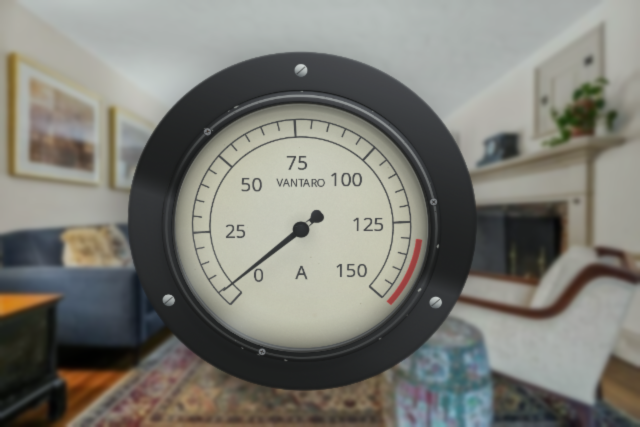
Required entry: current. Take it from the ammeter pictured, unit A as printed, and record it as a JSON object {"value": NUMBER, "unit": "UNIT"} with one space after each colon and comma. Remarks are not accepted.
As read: {"value": 5, "unit": "A"}
